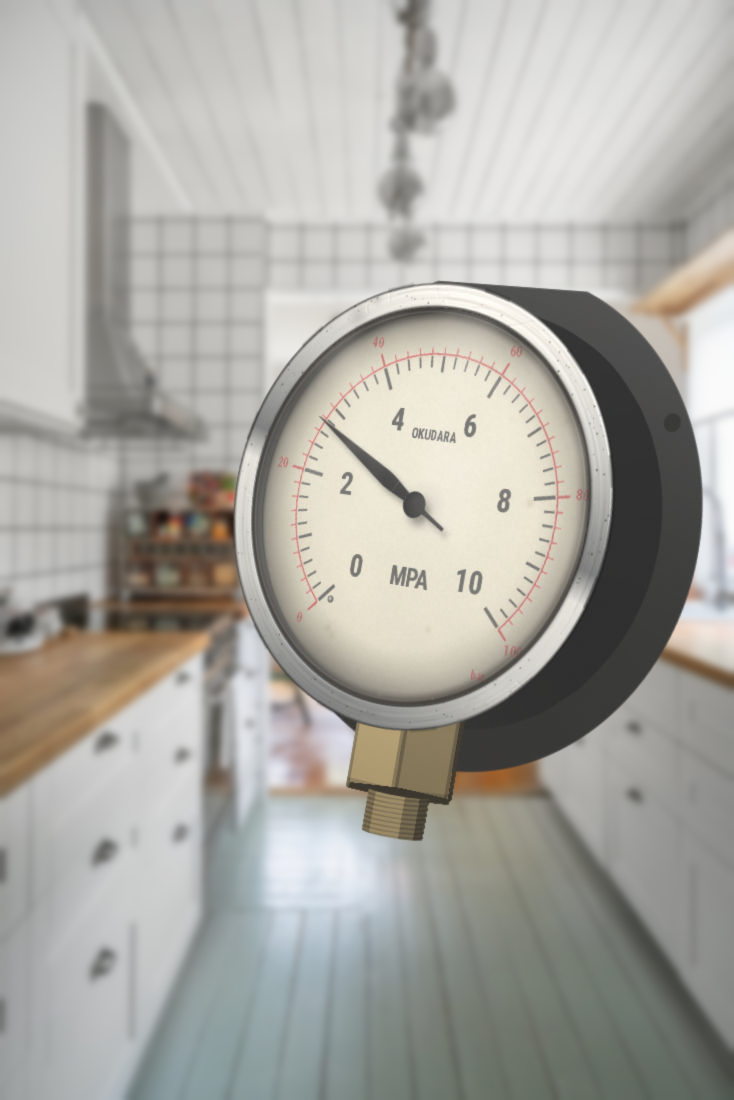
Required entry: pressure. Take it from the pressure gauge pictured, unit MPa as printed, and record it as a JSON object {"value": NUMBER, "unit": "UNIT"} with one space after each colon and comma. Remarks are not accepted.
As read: {"value": 2.8, "unit": "MPa"}
